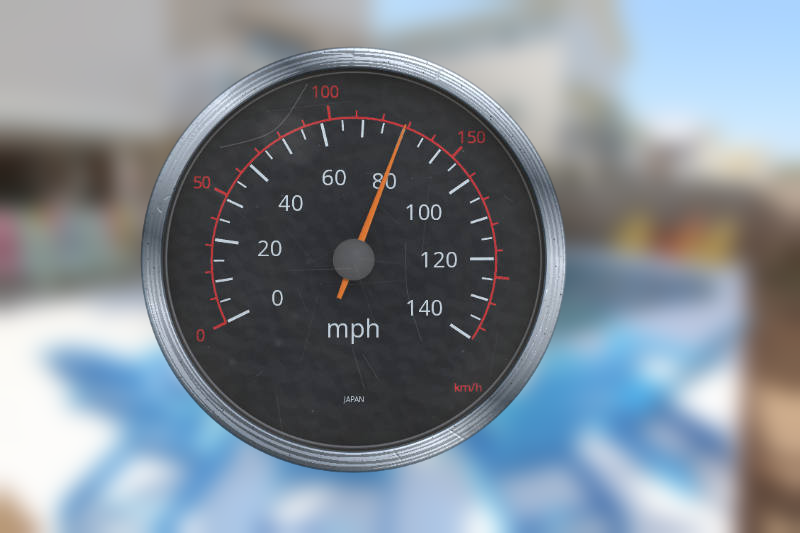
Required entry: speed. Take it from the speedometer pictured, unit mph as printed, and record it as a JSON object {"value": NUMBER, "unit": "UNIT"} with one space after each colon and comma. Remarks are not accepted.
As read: {"value": 80, "unit": "mph"}
